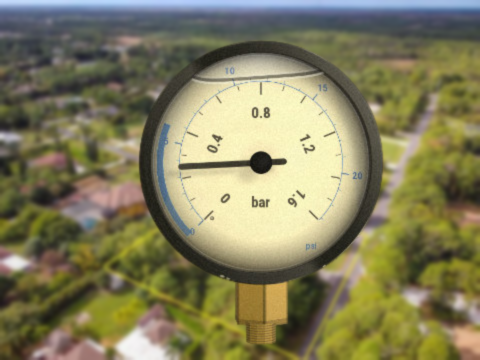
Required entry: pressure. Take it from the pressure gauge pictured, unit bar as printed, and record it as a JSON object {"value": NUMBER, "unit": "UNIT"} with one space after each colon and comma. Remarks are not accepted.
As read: {"value": 0.25, "unit": "bar"}
